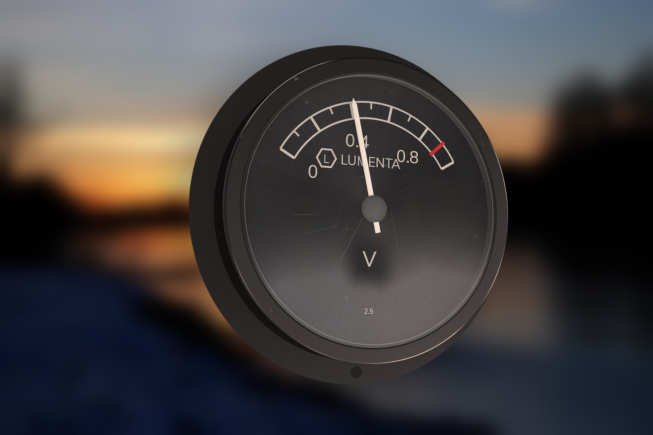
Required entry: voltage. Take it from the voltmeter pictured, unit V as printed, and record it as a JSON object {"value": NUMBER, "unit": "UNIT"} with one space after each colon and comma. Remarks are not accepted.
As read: {"value": 0.4, "unit": "V"}
